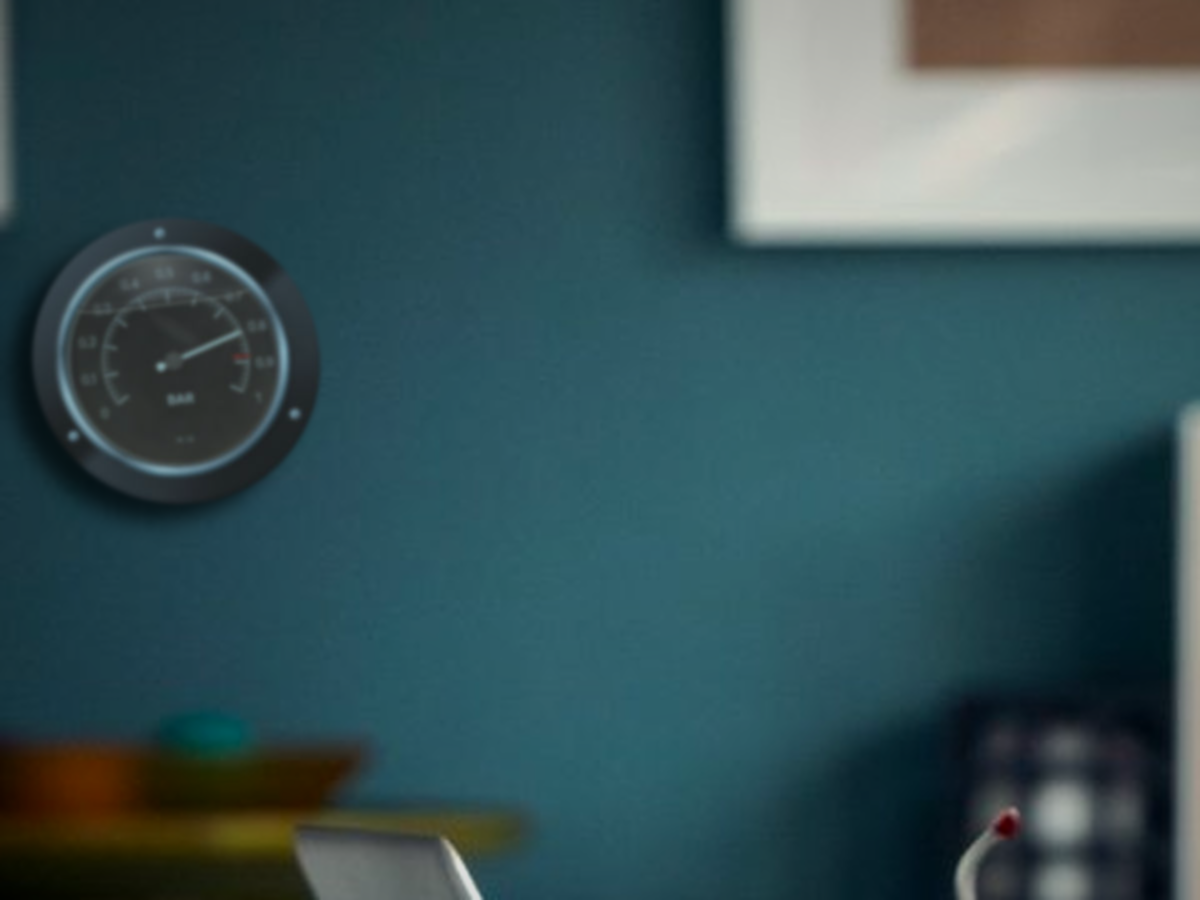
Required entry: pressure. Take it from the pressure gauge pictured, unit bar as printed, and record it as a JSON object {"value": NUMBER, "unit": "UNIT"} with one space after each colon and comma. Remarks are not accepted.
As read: {"value": 0.8, "unit": "bar"}
